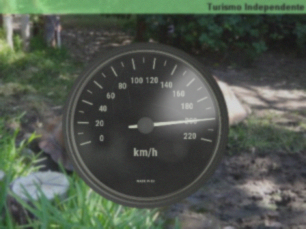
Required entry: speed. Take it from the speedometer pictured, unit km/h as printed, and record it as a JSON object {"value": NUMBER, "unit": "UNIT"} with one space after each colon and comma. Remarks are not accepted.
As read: {"value": 200, "unit": "km/h"}
